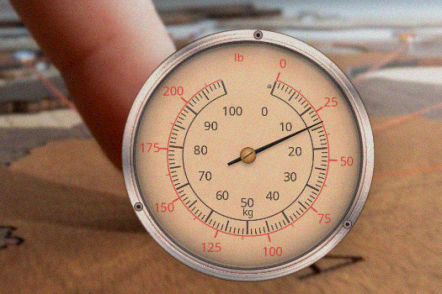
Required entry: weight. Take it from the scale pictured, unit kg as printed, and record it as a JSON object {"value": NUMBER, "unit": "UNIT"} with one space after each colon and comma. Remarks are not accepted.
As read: {"value": 14, "unit": "kg"}
